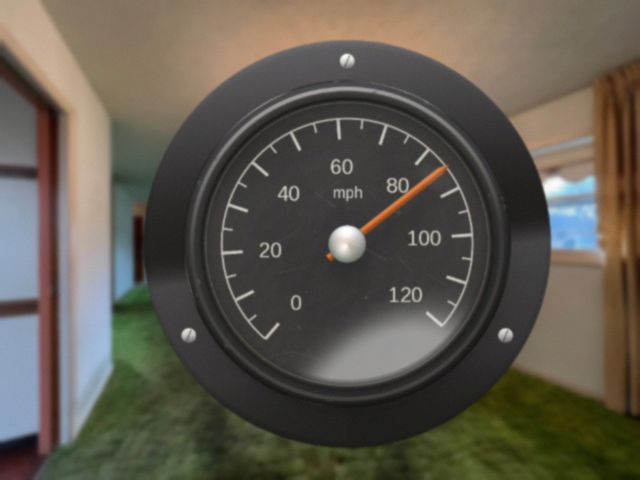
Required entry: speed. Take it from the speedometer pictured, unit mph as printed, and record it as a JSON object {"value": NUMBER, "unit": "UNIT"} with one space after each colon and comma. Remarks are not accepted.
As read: {"value": 85, "unit": "mph"}
